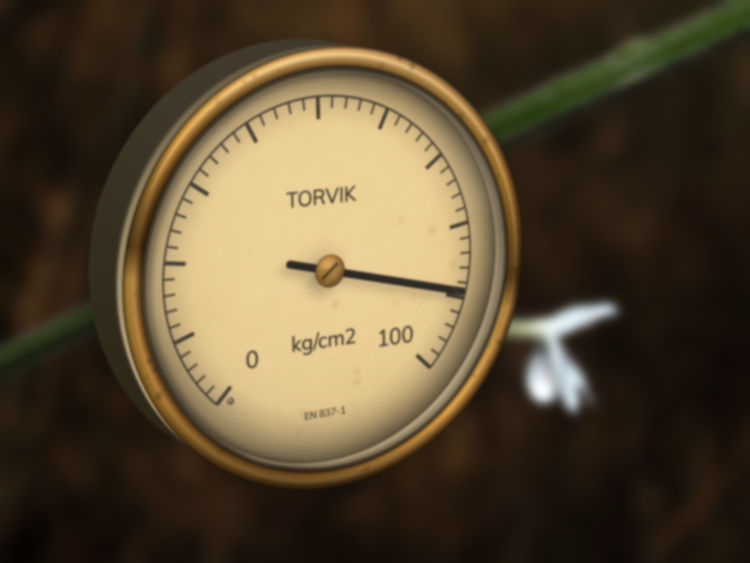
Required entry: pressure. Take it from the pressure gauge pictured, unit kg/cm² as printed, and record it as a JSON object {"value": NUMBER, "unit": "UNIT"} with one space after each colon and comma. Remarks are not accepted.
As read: {"value": 89, "unit": "kg/cm²"}
